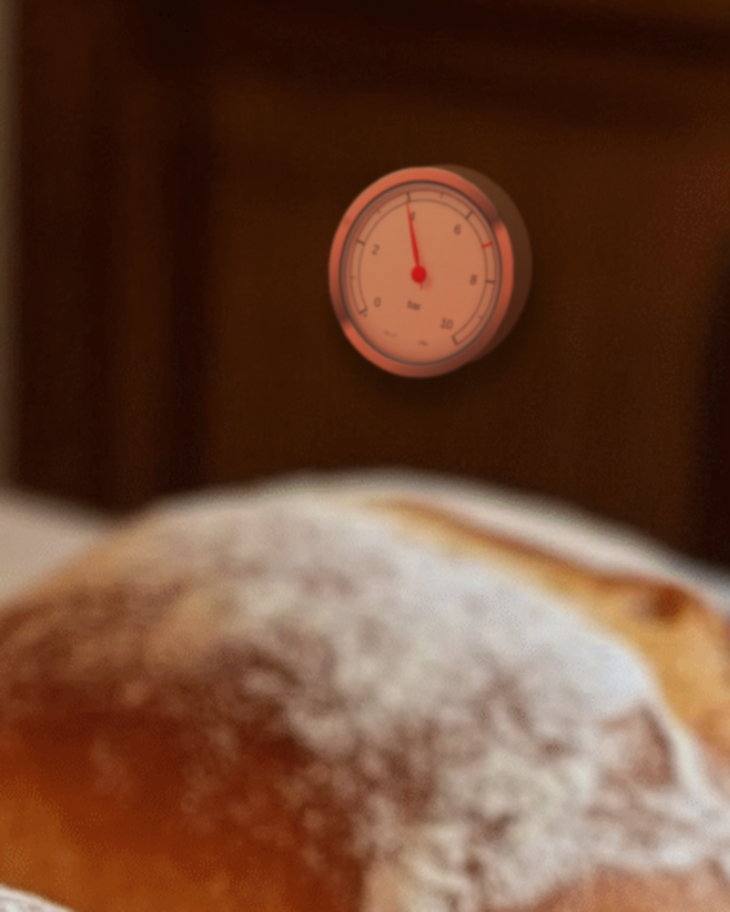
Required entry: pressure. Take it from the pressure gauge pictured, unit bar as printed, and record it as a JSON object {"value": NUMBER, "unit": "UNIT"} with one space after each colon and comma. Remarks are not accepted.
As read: {"value": 4, "unit": "bar"}
